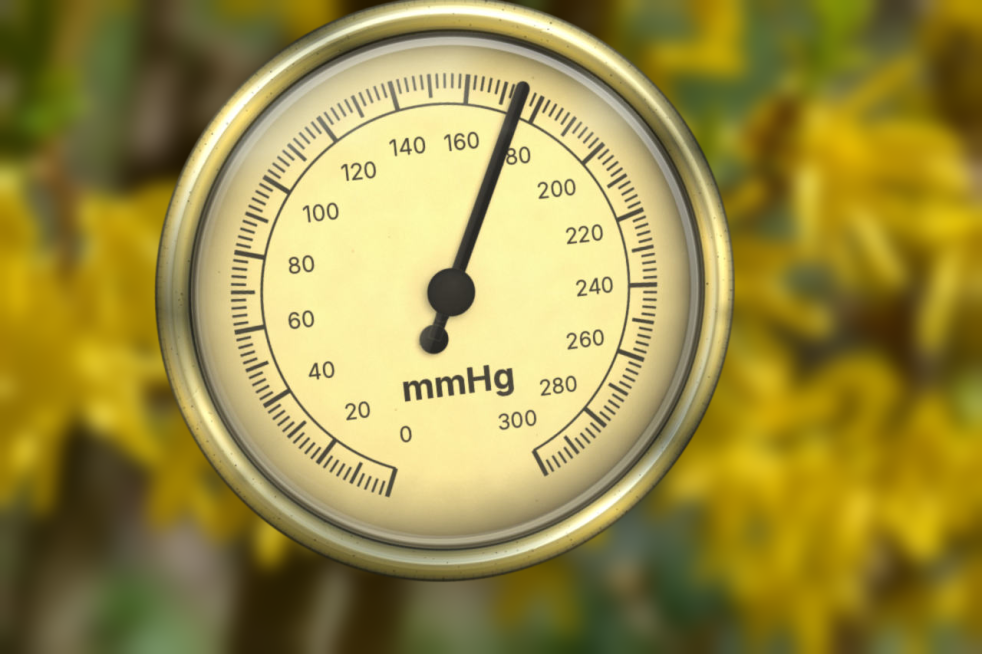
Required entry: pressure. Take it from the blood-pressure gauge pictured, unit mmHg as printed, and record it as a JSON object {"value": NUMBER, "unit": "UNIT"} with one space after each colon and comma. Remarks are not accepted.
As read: {"value": 174, "unit": "mmHg"}
